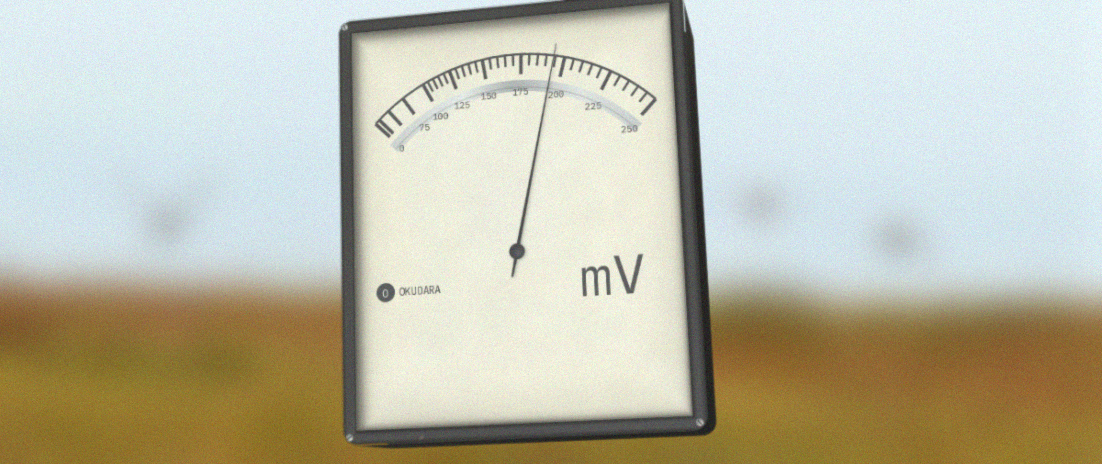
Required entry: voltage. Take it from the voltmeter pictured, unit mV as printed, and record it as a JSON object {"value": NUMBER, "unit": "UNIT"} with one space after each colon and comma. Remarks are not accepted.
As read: {"value": 195, "unit": "mV"}
